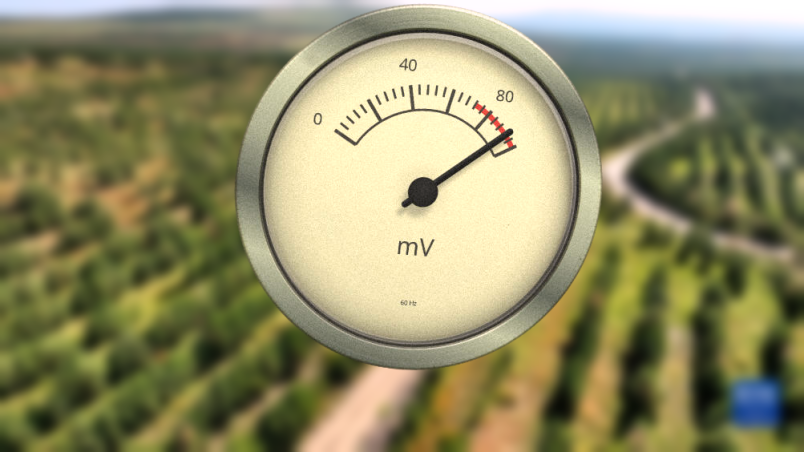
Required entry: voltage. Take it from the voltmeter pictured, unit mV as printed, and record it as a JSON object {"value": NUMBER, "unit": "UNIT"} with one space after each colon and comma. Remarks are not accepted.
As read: {"value": 92, "unit": "mV"}
